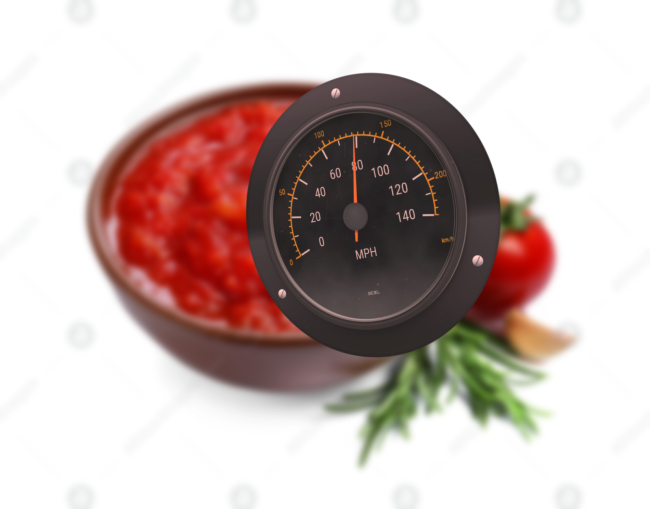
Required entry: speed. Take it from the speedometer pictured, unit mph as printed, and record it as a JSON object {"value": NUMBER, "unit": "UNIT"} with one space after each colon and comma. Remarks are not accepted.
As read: {"value": 80, "unit": "mph"}
